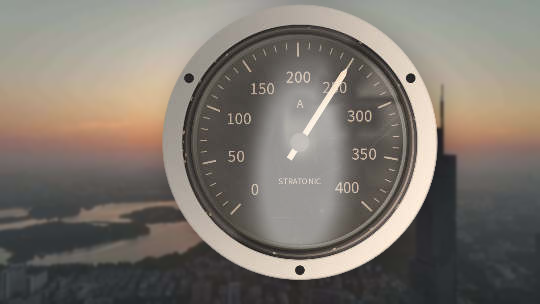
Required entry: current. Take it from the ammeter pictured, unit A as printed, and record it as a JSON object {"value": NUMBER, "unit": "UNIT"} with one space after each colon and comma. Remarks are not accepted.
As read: {"value": 250, "unit": "A"}
